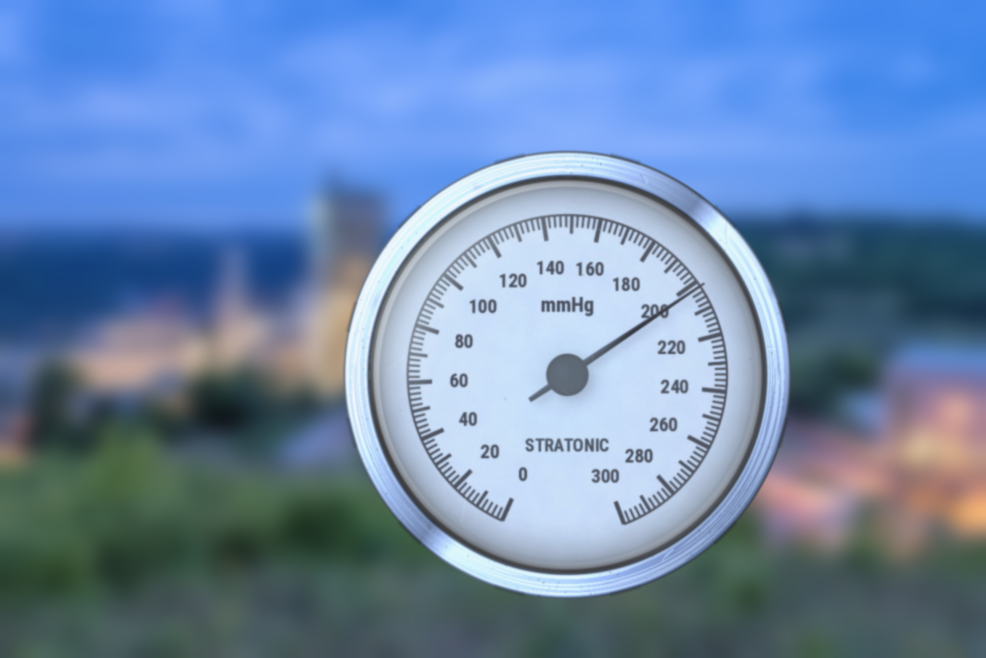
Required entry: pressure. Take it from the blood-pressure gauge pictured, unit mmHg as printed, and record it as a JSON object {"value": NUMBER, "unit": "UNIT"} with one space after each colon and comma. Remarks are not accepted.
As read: {"value": 202, "unit": "mmHg"}
